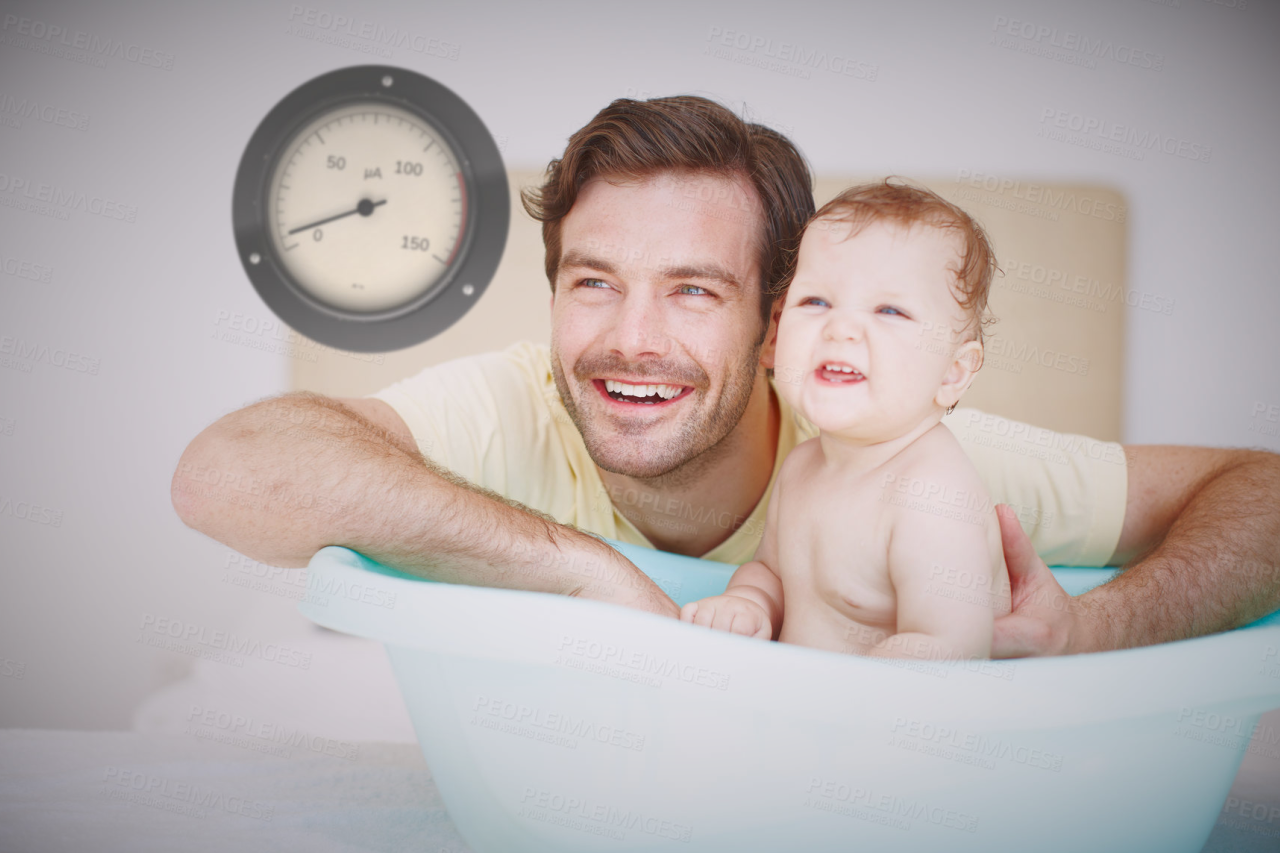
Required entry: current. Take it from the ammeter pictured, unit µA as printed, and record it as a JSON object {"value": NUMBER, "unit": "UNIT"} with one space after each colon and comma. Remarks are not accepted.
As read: {"value": 5, "unit": "µA"}
